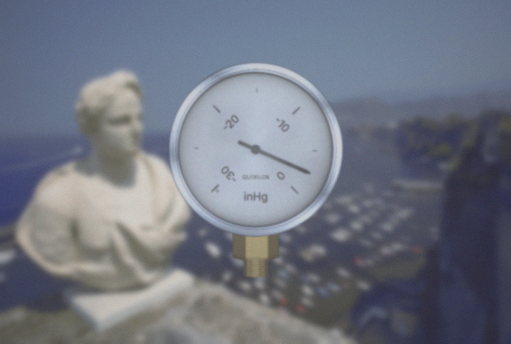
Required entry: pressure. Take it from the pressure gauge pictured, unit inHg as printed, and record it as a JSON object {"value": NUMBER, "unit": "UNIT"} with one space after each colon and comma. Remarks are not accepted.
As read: {"value": -2.5, "unit": "inHg"}
